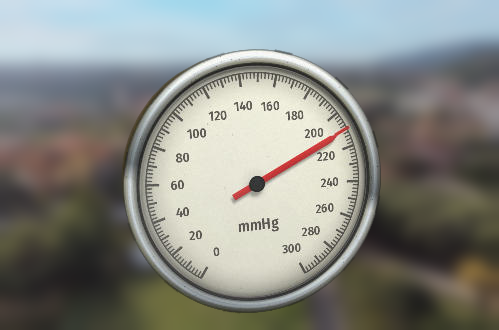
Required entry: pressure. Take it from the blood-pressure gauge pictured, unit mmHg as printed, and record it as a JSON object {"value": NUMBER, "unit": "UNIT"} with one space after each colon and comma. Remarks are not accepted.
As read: {"value": 210, "unit": "mmHg"}
